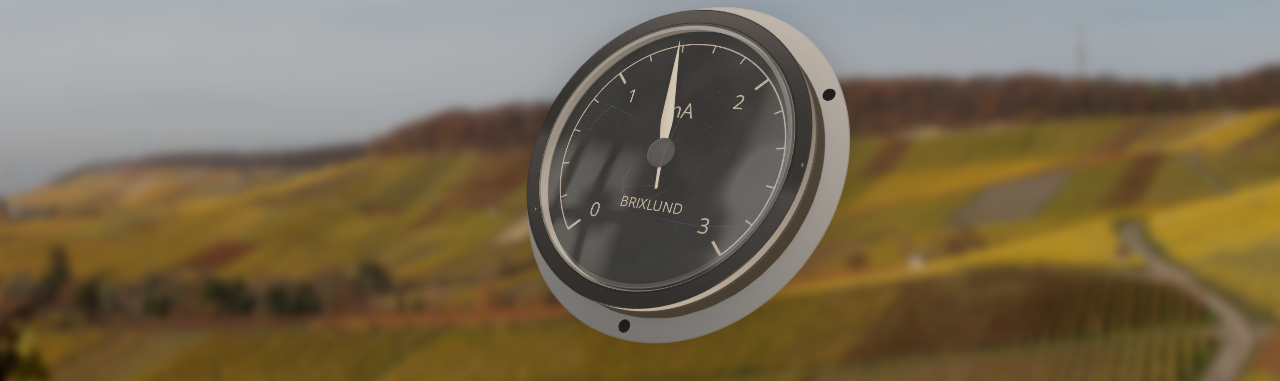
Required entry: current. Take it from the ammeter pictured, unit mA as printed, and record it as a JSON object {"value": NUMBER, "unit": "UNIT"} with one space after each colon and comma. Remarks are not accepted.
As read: {"value": 1.4, "unit": "mA"}
